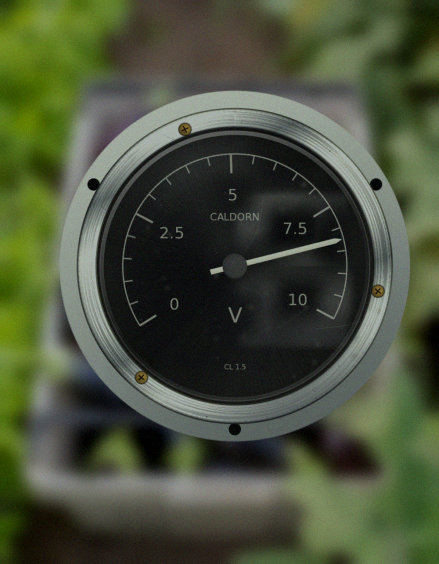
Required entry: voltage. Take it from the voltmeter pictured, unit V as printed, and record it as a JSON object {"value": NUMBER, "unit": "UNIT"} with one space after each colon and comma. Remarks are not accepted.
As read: {"value": 8.25, "unit": "V"}
